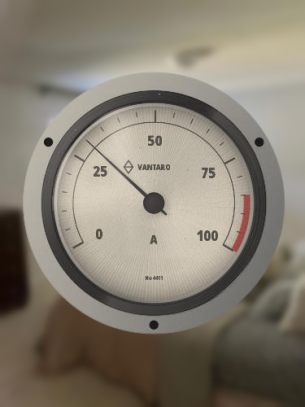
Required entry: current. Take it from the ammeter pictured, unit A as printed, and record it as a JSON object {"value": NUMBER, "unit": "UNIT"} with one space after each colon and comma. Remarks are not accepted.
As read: {"value": 30, "unit": "A"}
